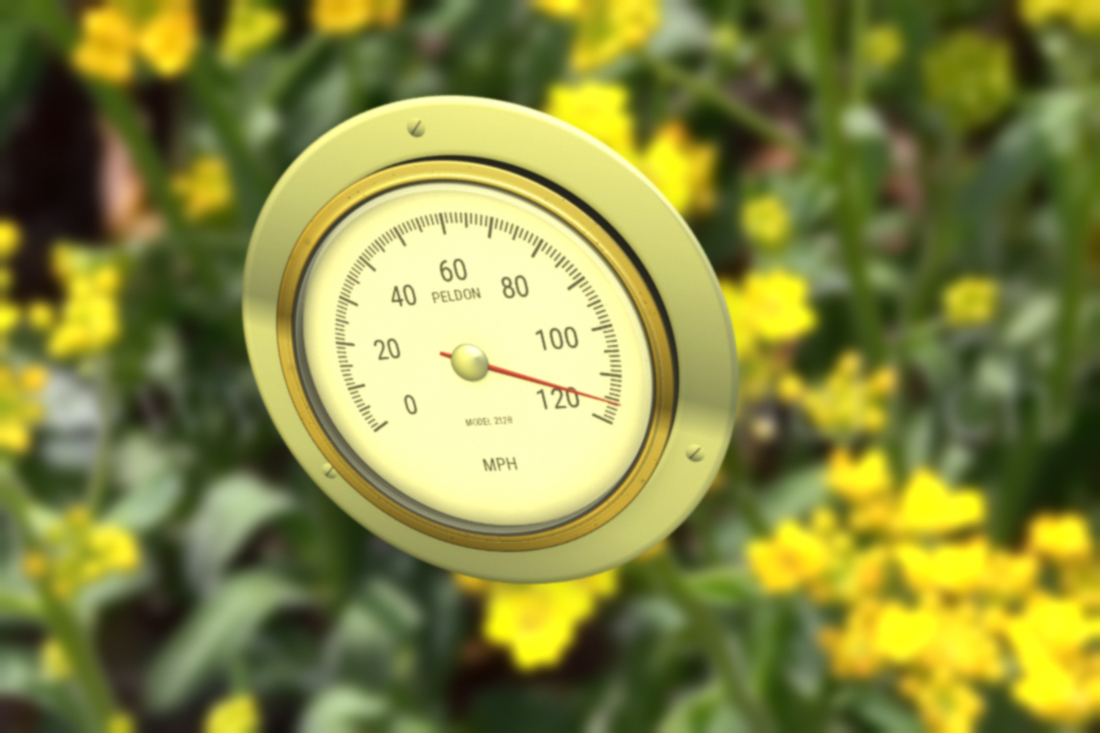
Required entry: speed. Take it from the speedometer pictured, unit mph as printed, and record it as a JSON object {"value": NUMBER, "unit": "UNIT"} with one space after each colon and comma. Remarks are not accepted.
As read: {"value": 115, "unit": "mph"}
